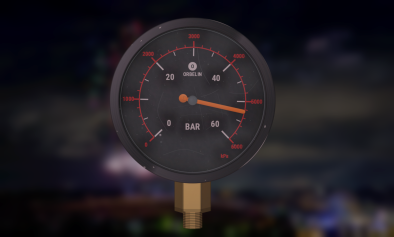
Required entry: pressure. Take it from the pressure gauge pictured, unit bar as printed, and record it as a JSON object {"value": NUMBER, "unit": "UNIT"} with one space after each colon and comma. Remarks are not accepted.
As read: {"value": 52.5, "unit": "bar"}
